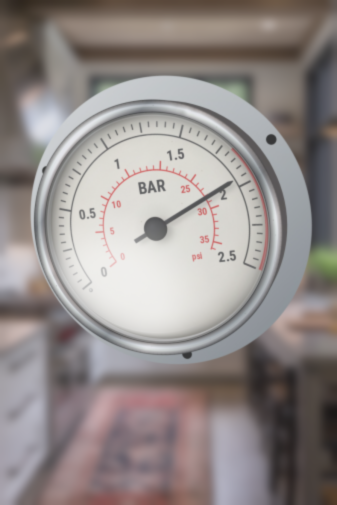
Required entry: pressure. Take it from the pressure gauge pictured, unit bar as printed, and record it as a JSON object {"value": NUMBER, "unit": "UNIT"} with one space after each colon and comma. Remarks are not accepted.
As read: {"value": 1.95, "unit": "bar"}
